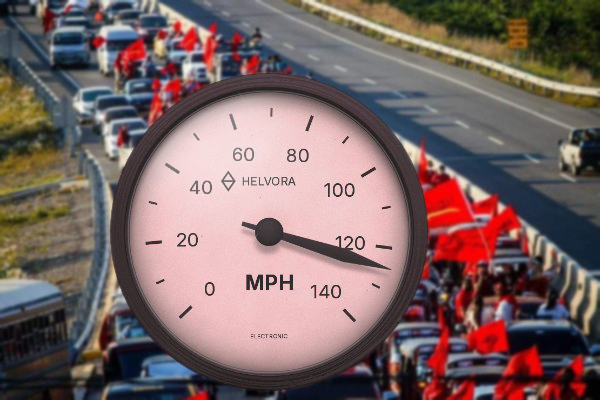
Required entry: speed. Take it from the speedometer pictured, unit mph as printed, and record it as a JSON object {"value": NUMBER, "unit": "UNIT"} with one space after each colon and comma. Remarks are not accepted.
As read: {"value": 125, "unit": "mph"}
